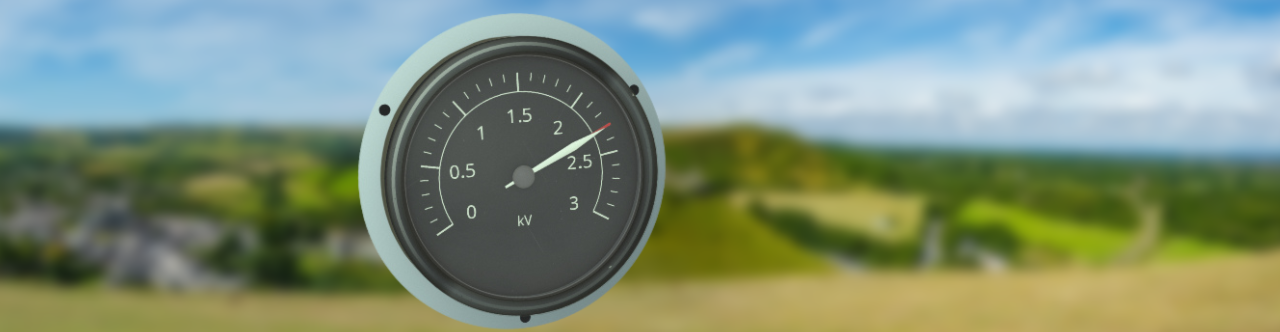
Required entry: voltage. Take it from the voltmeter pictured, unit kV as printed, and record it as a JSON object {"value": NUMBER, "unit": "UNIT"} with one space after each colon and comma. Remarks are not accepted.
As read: {"value": 2.3, "unit": "kV"}
